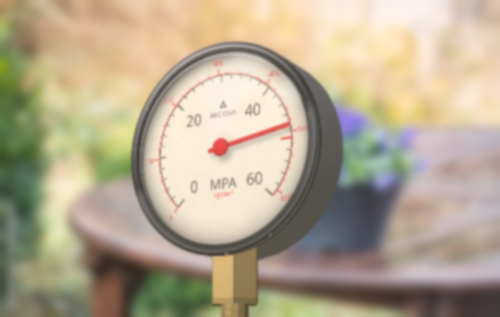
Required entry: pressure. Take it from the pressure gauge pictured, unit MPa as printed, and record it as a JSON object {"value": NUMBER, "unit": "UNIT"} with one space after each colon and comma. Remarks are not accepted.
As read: {"value": 48, "unit": "MPa"}
